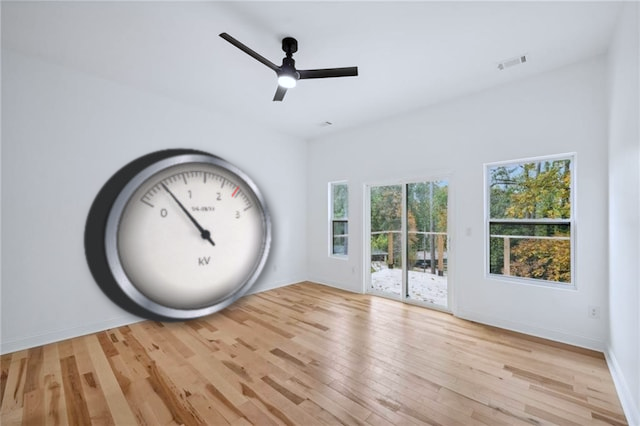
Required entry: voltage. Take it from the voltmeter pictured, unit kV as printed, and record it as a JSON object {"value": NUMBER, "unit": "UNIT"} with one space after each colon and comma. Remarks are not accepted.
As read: {"value": 0.5, "unit": "kV"}
